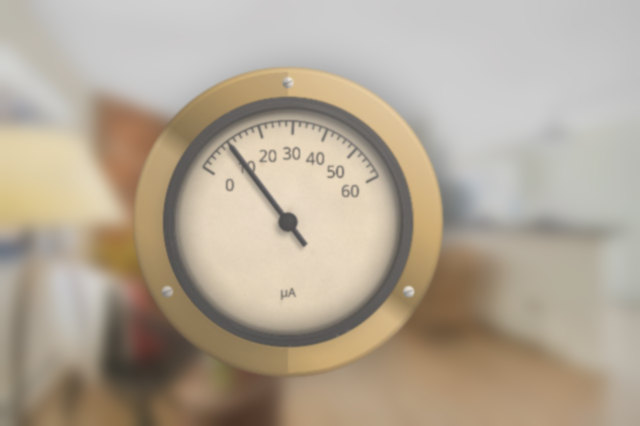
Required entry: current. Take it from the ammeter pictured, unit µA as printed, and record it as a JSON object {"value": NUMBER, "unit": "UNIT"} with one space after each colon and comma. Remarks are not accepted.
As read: {"value": 10, "unit": "µA"}
